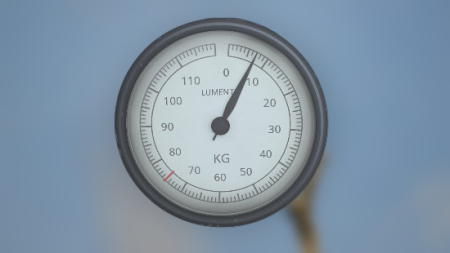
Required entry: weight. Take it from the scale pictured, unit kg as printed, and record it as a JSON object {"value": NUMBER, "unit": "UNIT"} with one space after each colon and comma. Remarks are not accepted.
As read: {"value": 7, "unit": "kg"}
